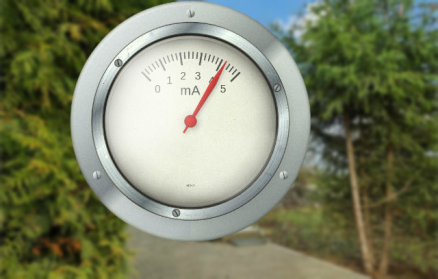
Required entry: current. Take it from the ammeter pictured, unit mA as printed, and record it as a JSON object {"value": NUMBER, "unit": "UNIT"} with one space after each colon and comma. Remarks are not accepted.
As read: {"value": 4.2, "unit": "mA"}
